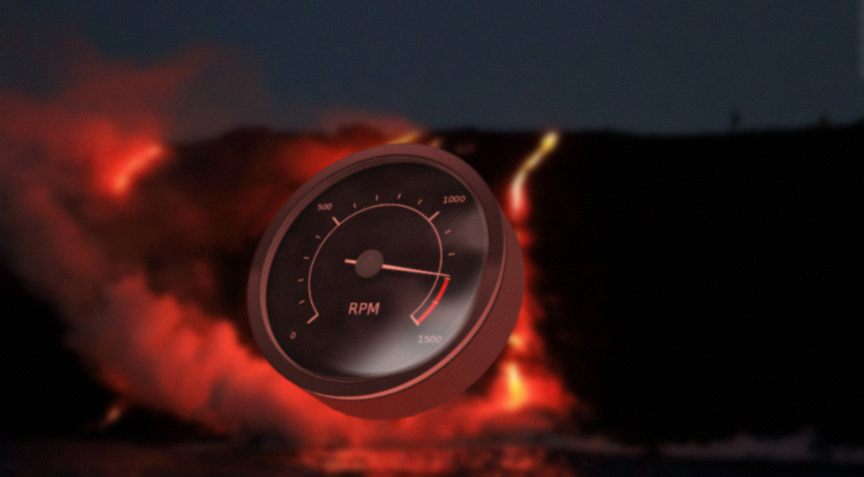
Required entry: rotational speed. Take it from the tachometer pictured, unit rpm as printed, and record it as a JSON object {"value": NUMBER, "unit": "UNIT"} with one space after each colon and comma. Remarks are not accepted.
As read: {"value": 1300, "unit": "rpm"}
